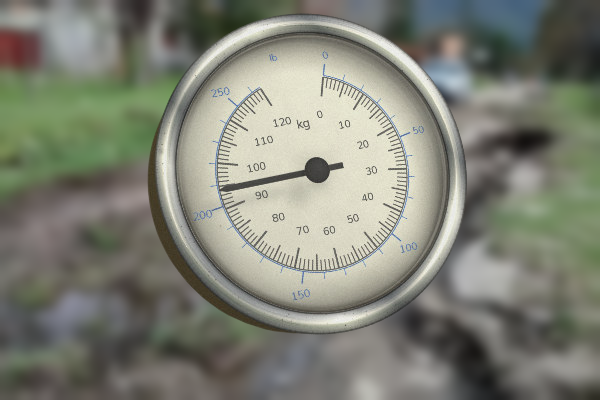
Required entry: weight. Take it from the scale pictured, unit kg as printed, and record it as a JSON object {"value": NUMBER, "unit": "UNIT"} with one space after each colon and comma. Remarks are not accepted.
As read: {"value": 94, "unit": "kg"}
